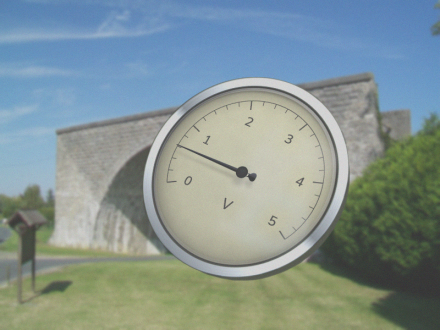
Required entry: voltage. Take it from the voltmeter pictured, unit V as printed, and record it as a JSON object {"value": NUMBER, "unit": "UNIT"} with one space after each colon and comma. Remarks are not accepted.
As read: {"value": 0.6, "unit": "V"}
